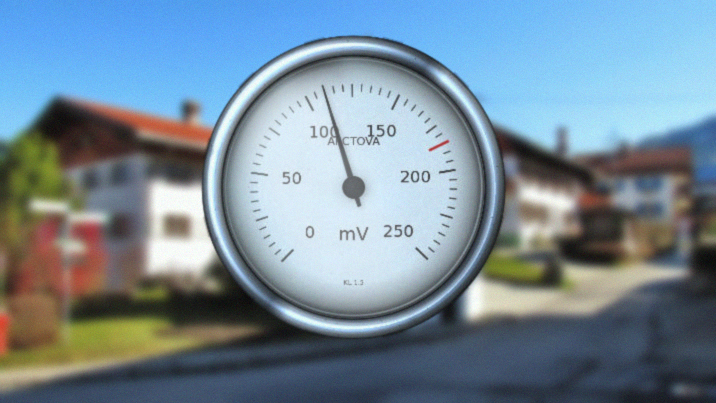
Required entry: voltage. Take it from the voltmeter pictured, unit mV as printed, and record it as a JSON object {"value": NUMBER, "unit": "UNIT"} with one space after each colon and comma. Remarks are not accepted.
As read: {"value": 110, "unit": "mV"}
